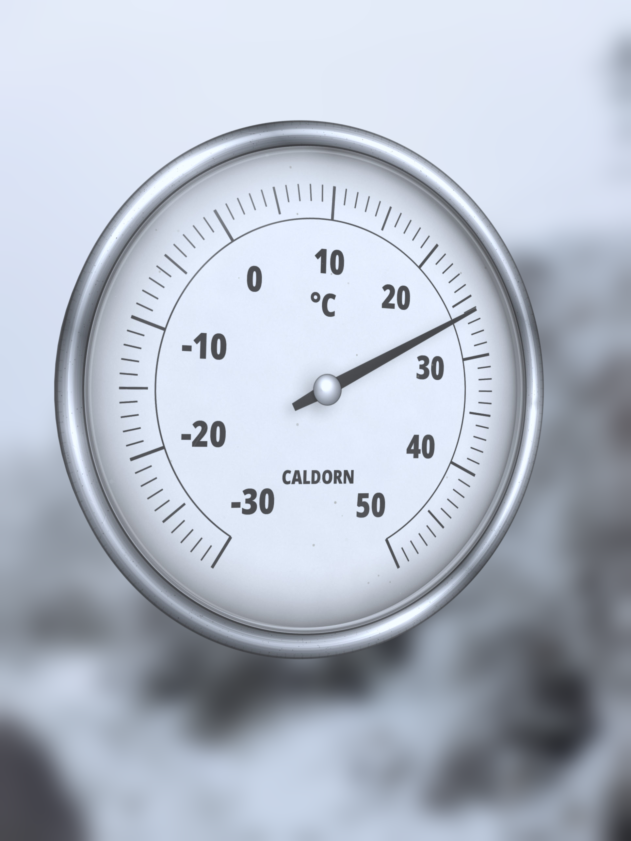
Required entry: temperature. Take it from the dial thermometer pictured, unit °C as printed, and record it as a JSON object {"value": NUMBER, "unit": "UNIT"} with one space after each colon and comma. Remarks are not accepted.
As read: {"value": 26, "unit": "°C"}
